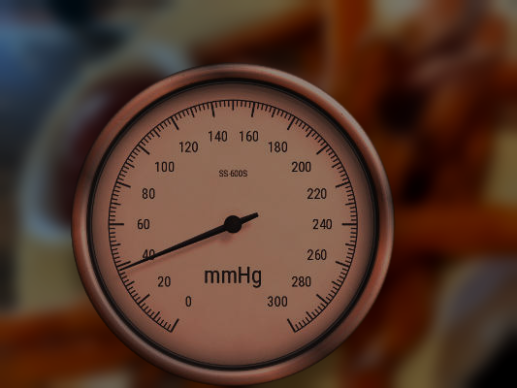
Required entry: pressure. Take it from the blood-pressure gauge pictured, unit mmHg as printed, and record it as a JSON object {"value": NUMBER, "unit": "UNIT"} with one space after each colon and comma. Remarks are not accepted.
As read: {"value": 38, "unit": "mmHg"}
